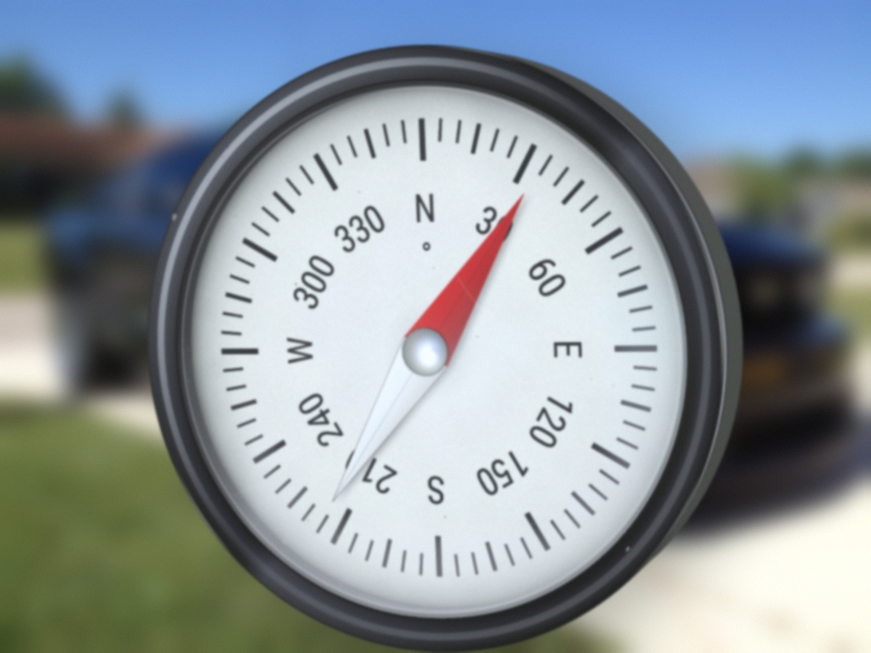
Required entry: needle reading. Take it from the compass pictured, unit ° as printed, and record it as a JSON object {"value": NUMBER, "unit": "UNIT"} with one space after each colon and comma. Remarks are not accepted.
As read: {"value": 35, "unit": "°"}
